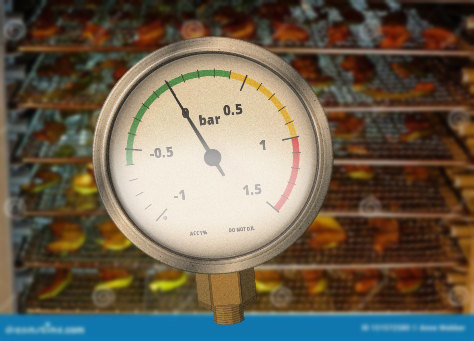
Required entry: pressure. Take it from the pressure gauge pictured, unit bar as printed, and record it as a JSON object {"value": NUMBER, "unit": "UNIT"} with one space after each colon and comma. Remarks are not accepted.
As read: {"value": 0, "unit": "bar"}
